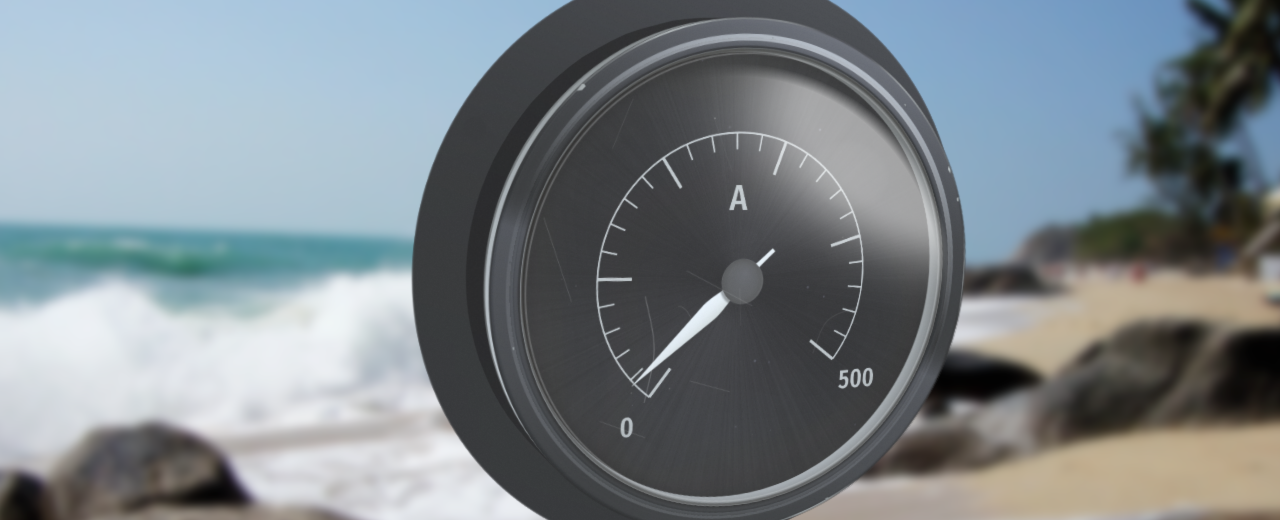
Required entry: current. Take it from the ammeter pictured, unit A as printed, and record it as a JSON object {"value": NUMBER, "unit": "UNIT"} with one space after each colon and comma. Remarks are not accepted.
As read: {"value": 20, "unit": "A"}
